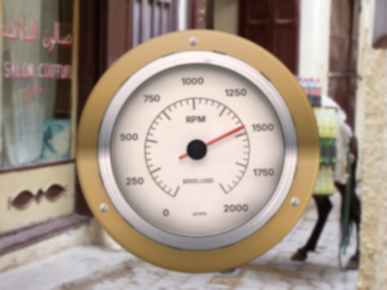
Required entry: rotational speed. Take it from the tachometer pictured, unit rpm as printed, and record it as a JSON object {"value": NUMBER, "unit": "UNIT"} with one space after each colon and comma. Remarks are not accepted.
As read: {"value": 1450, "unit": "rpm"}
